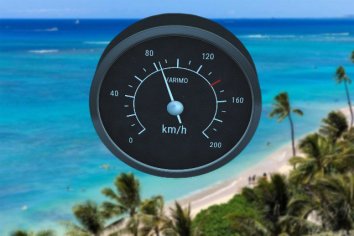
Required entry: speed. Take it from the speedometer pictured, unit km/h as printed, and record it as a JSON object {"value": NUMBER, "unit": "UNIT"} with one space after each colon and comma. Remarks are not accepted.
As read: {"value": 85, "unit": "km/h"}
